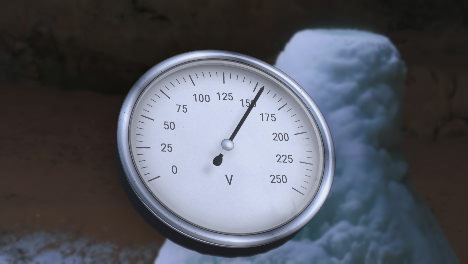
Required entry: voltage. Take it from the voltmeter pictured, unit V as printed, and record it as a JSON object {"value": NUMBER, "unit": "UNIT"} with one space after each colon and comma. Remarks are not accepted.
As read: {"value": 155, "unit": "V"}
